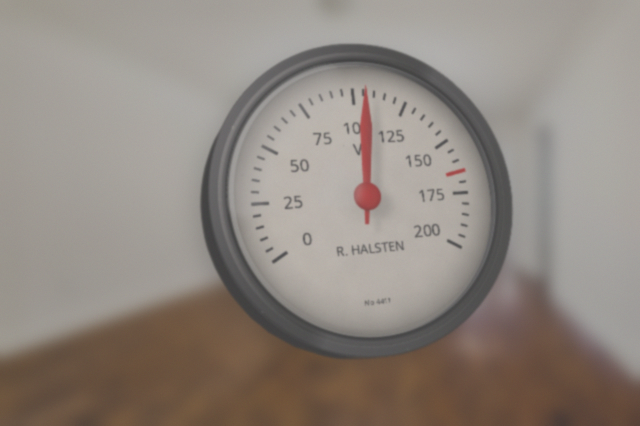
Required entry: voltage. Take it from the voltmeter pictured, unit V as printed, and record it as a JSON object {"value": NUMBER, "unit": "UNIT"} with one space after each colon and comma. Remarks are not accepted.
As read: {"value": 105, "unit": "V"}
